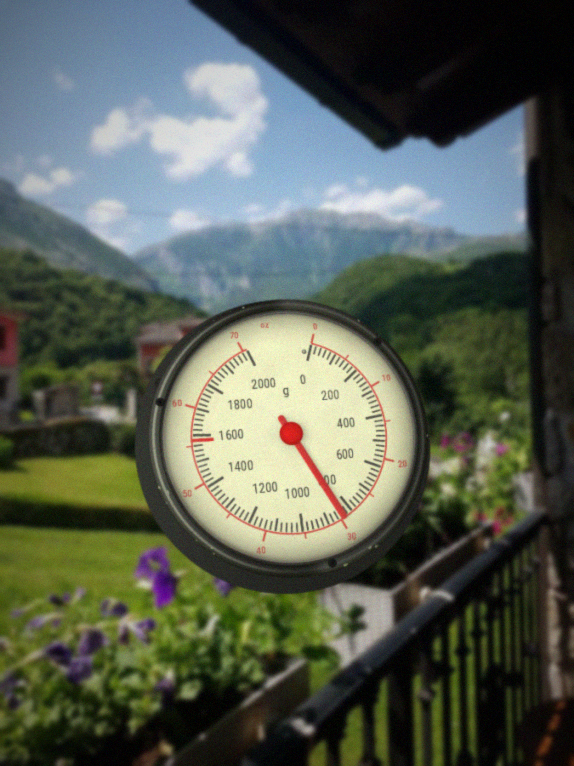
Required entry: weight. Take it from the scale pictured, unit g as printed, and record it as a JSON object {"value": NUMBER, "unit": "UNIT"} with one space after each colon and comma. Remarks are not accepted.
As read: {"value": 840, "unit": "g"}
